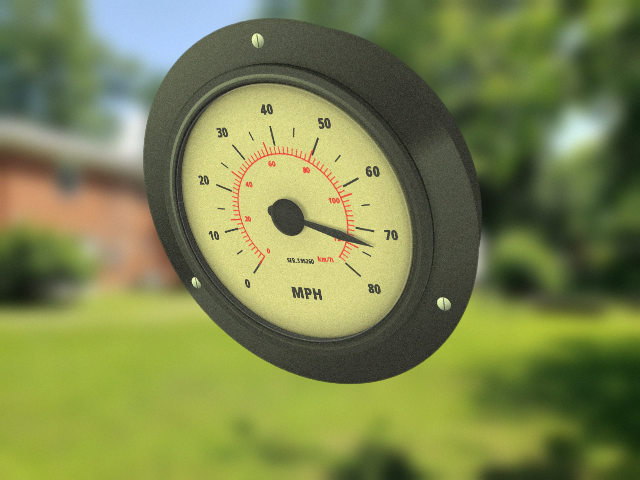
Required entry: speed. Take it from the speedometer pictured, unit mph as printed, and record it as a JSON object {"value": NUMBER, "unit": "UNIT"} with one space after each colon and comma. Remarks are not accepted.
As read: {"value": 72.5, "unit": "mph"}
